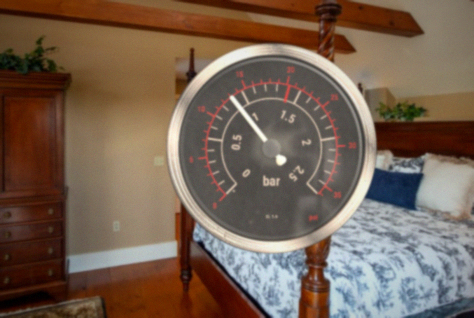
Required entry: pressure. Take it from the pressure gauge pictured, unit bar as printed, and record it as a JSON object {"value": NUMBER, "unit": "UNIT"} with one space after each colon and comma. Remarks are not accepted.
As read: {"value": 0.9, "unit": "bar"}
